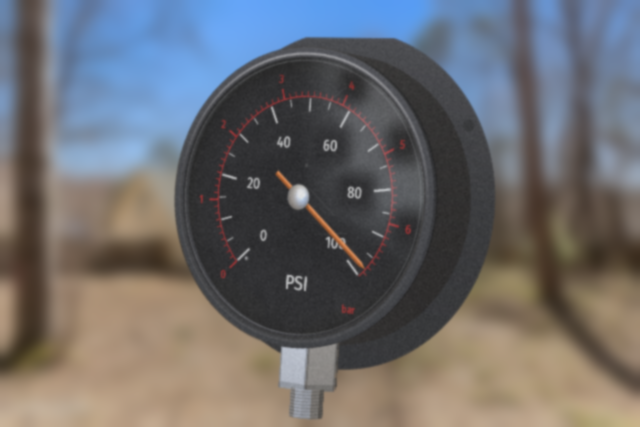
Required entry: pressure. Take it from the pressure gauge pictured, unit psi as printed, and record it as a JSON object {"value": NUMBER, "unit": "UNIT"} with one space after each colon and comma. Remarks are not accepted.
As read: {"value": 97.5, "unit": "psi"}
